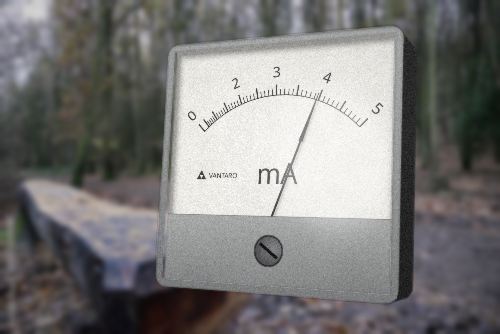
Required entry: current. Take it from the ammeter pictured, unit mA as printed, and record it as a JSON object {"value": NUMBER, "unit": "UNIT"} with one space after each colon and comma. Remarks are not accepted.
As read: {"value": 4, "unit": "mA"}
